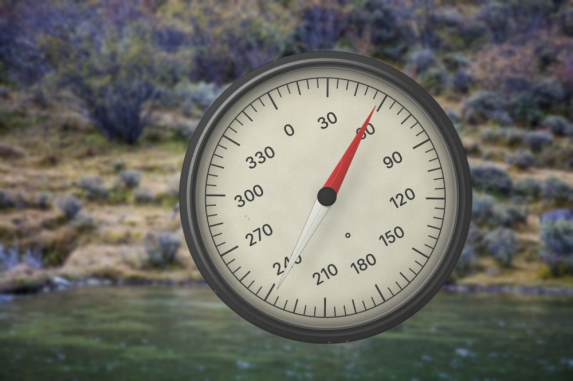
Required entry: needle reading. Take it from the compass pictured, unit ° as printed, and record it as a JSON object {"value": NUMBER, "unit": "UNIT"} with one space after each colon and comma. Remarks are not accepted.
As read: {"value": 57.5, "unit": "°"}
